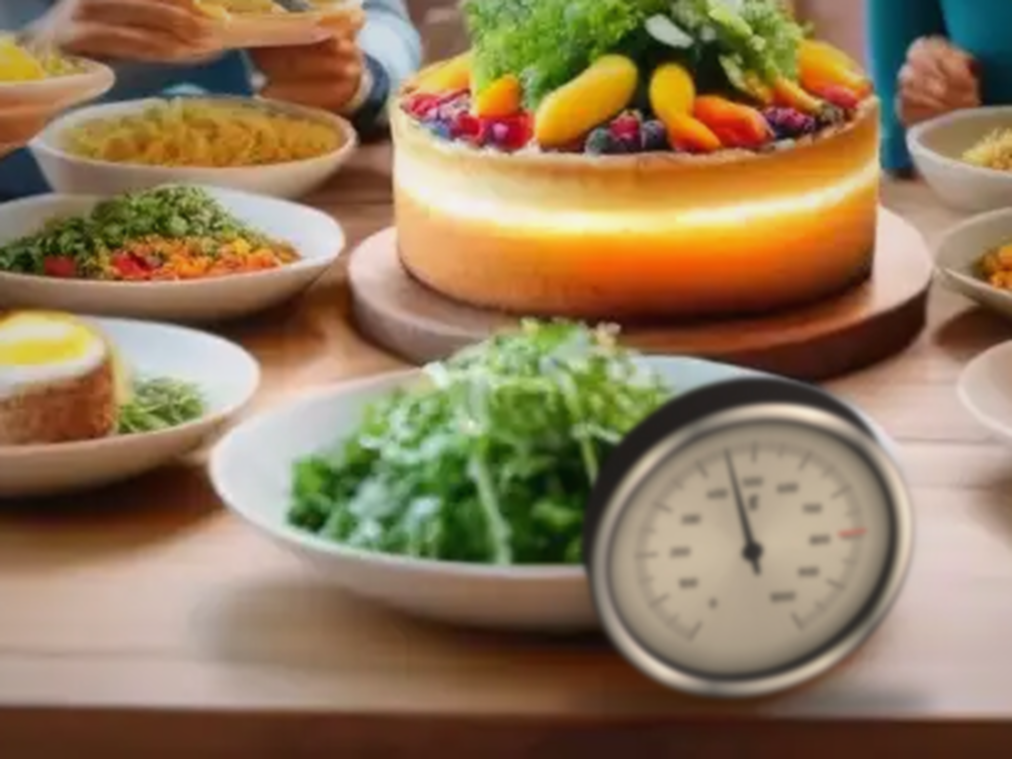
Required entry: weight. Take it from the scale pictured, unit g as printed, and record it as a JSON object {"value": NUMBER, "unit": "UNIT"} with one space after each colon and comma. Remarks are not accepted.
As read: {"value": 450, "unit": "g"}
